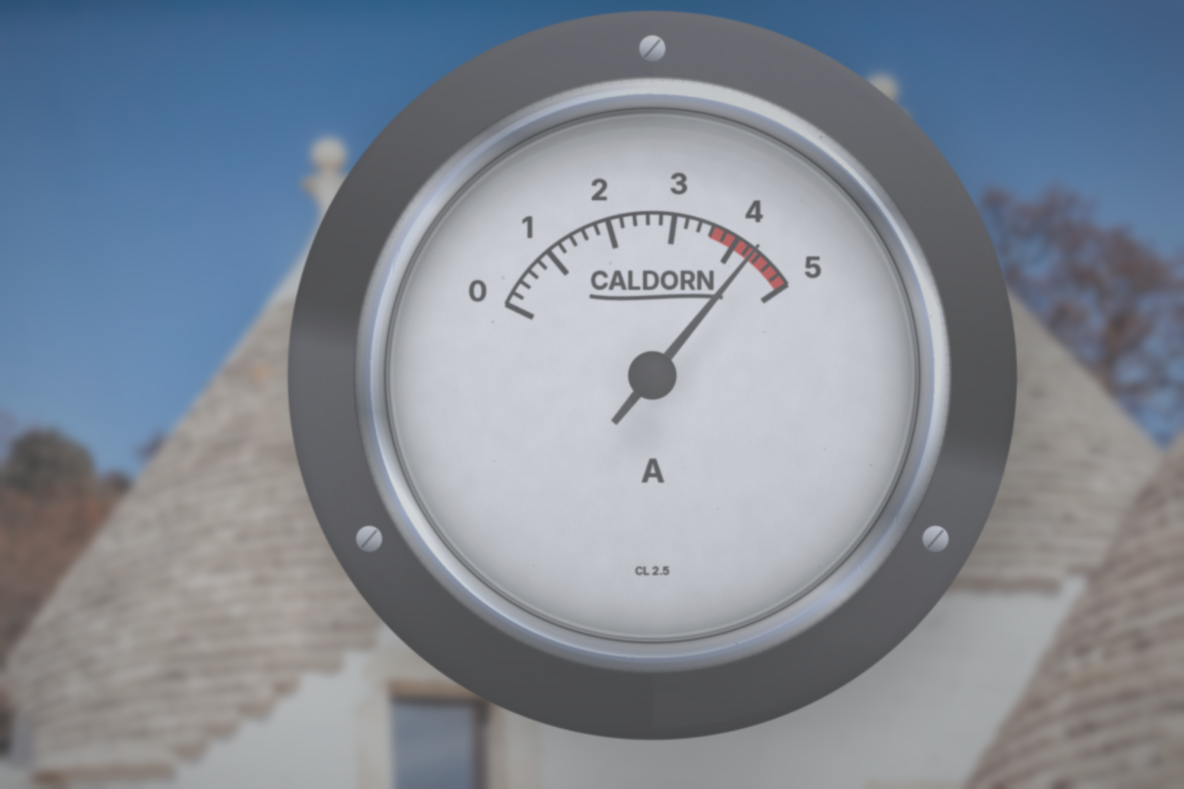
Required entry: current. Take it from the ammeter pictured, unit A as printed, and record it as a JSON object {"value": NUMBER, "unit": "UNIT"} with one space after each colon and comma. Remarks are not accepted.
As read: {"value": 4.3, "unit": "A"}
